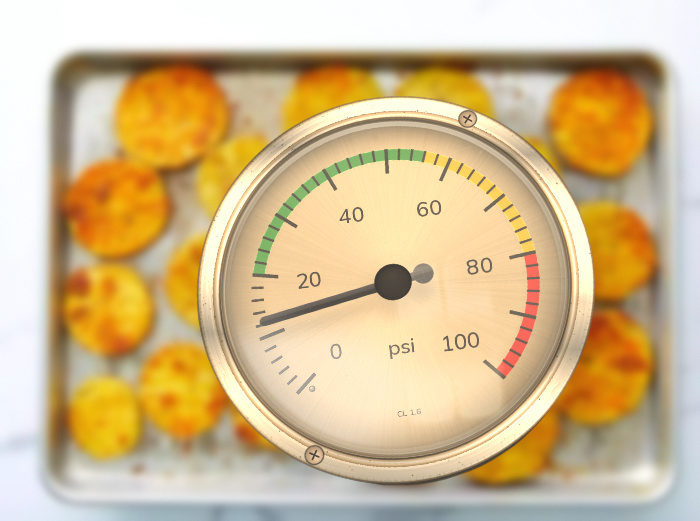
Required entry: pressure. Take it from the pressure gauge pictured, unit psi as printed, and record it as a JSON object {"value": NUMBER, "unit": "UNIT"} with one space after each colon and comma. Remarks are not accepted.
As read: {"value": 12, "unit": "psi"}
